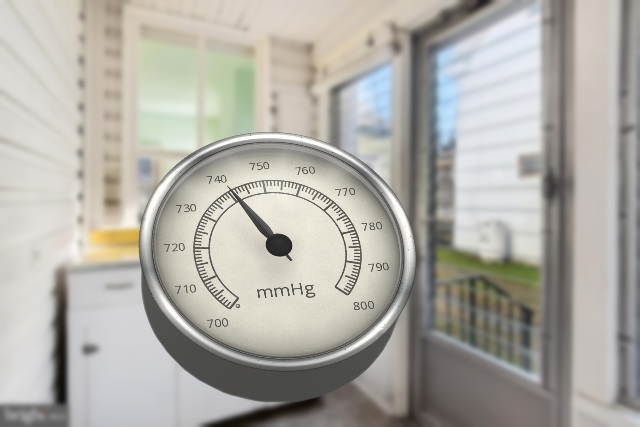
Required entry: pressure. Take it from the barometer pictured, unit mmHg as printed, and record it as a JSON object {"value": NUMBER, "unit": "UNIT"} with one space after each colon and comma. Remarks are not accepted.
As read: {"value": 740, "unit": "mmHg"}
